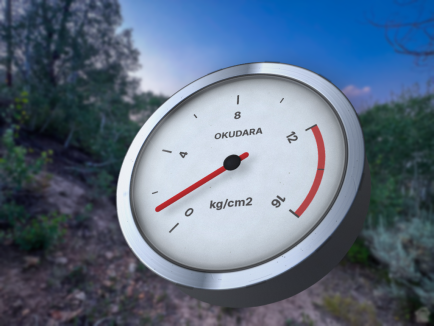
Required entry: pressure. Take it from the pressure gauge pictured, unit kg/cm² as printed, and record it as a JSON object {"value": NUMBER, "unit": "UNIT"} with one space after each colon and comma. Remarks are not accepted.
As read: {"value": 1, "unit": "kg/cm²"}
